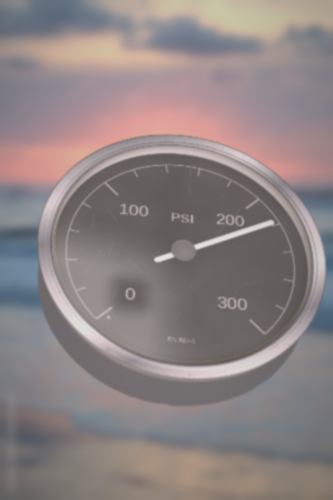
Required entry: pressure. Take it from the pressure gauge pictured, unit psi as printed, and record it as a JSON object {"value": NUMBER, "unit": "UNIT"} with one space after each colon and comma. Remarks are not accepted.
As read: {"value": 220, "unit": "psi"}
